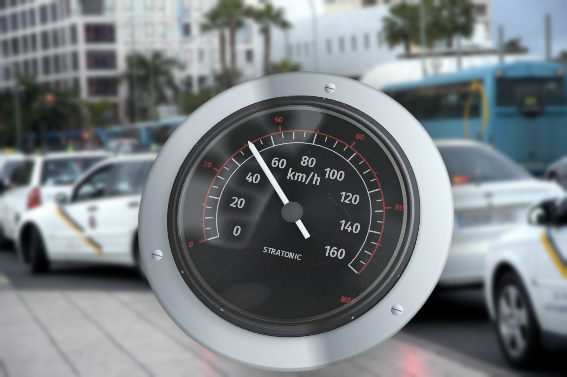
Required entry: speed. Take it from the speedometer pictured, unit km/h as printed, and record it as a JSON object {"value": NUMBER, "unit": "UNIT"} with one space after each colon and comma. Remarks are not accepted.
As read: {"value": 50, "unit": "km/h"}
